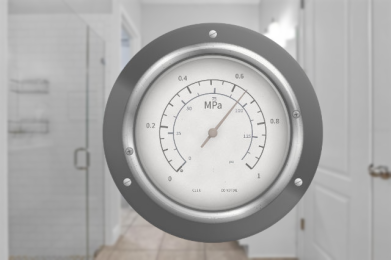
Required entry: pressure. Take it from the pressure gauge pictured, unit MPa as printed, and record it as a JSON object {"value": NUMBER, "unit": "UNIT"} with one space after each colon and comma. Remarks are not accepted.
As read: {"value": 0.65, "unit": "MPa"}
